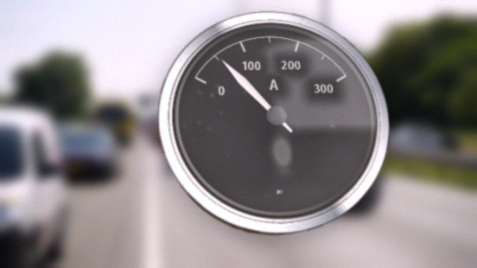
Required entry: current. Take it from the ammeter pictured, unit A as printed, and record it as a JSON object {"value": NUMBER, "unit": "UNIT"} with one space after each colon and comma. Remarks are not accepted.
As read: {"value": 50, "unit": "A"}
